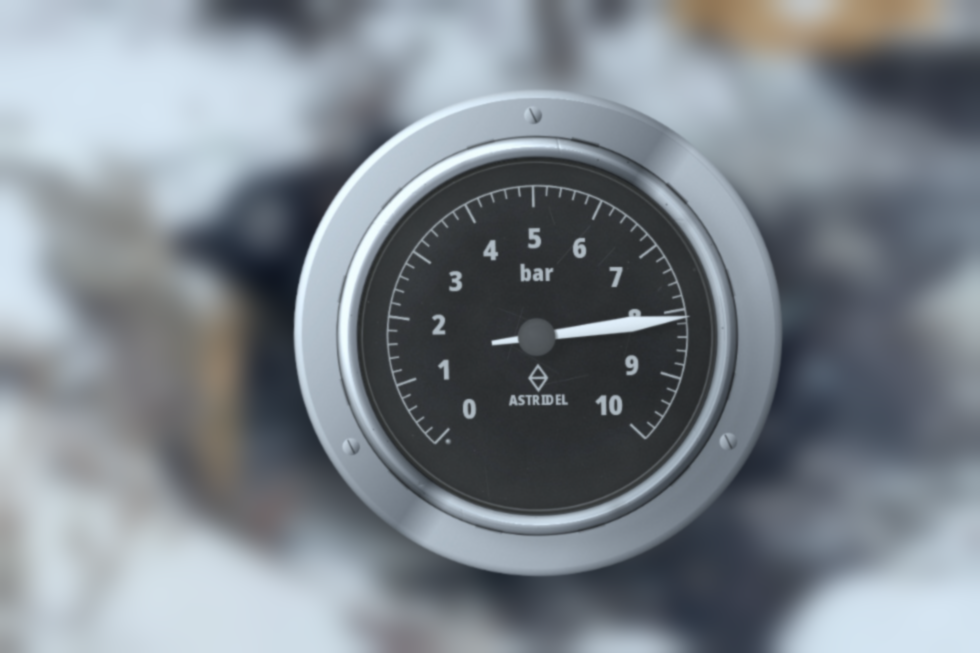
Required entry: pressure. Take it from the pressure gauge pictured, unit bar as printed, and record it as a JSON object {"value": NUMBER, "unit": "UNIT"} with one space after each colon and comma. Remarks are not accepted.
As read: {"value": 8.1, "unit": "bar"}
